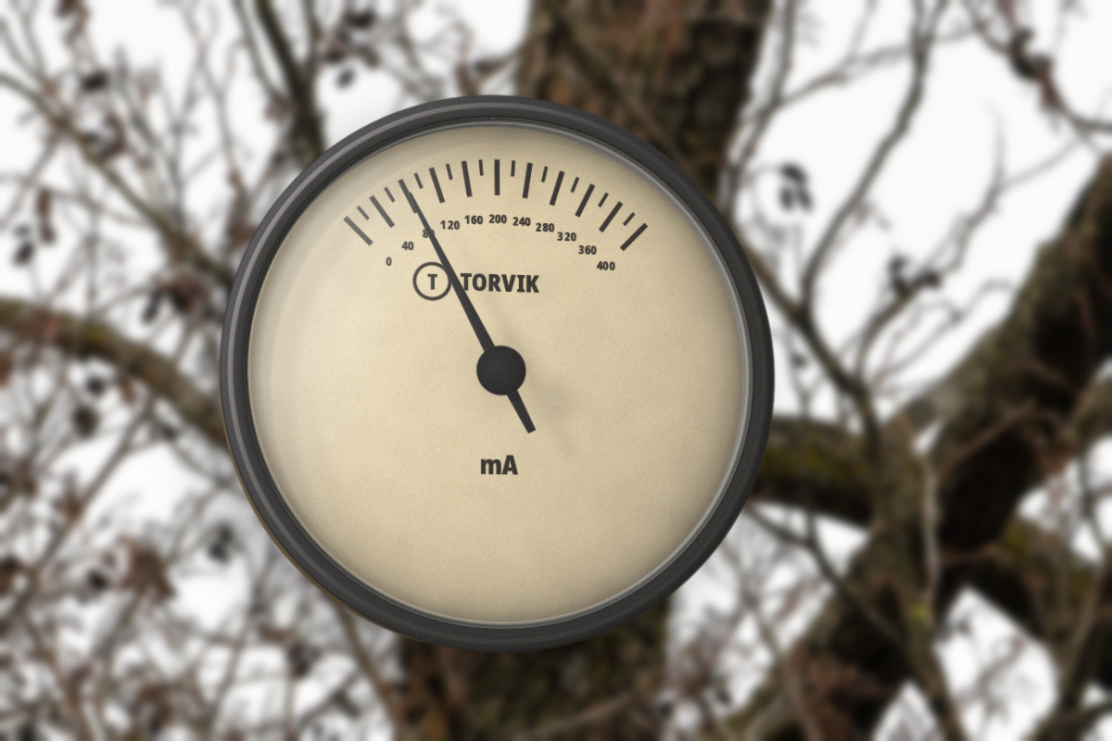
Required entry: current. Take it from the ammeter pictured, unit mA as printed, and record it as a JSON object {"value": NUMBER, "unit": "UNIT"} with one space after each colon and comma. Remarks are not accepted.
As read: {"value": 80, "unit": "mA"}
